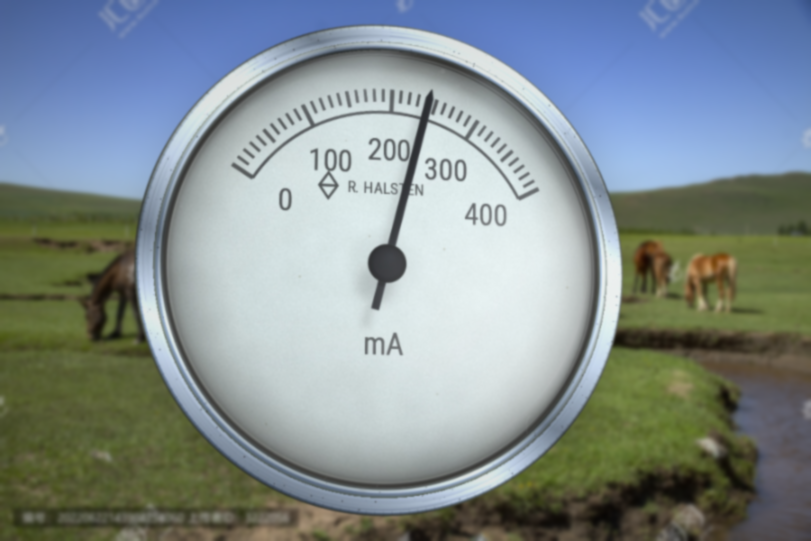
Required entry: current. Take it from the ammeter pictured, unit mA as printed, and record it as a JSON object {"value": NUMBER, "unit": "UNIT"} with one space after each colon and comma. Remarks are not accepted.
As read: {"value": 240, "unit": "mA"}
